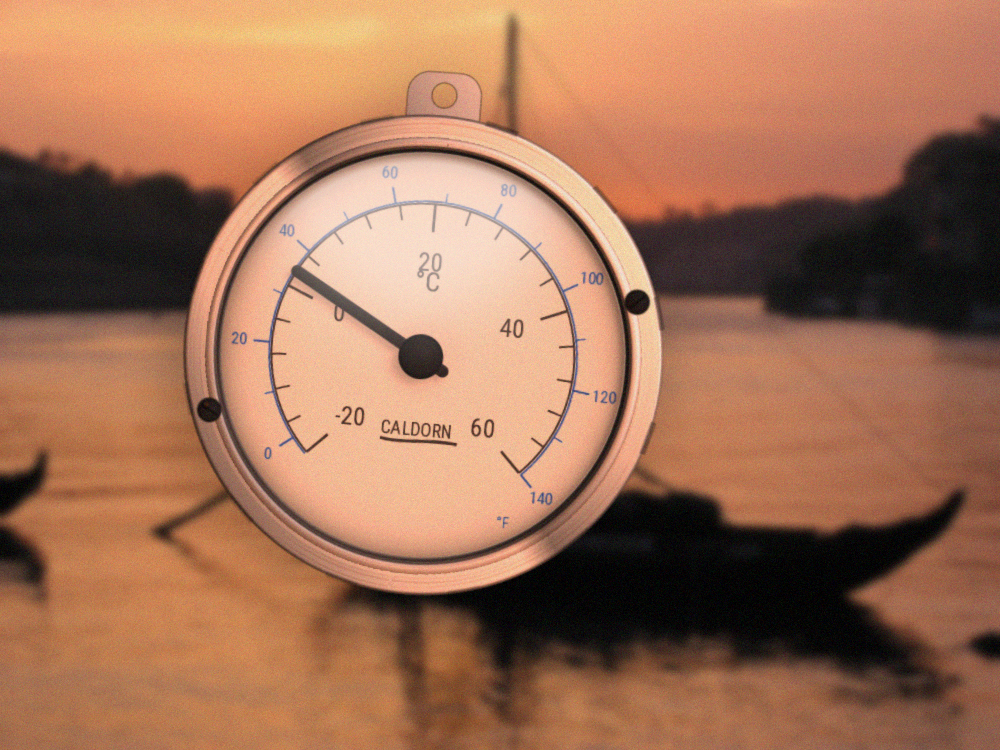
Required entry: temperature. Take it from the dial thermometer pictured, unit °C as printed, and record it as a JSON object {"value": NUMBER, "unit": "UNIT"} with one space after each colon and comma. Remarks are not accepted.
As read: {"value": 2, "unit": "°C"}
